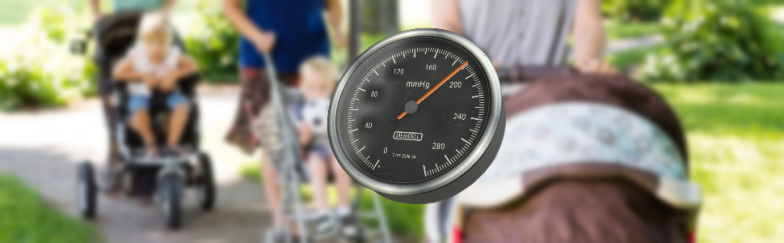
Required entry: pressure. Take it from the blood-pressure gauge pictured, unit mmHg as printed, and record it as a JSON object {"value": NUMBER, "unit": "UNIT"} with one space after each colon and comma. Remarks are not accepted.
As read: {"value": 190, "unit": "mmHg"}
